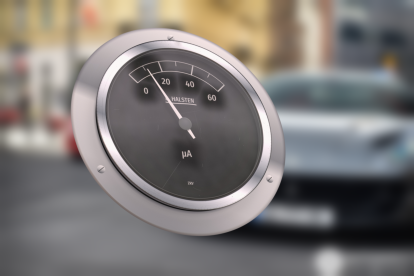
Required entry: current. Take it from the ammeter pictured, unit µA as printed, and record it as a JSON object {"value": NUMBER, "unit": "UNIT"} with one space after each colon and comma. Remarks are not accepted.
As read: {"value": 10, "unit": "µA"}
